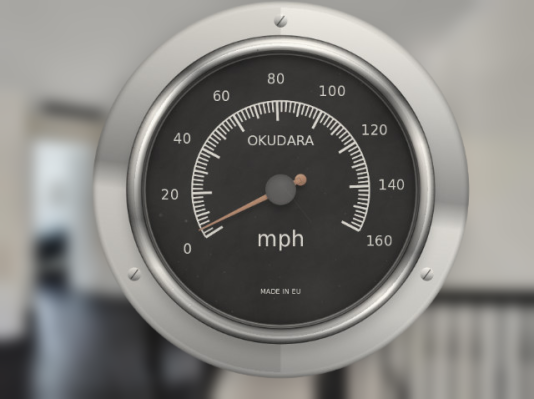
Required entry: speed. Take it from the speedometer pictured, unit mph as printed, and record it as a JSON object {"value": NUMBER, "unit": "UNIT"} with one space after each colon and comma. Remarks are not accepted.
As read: {"value": 4, "unit": "mph"}
